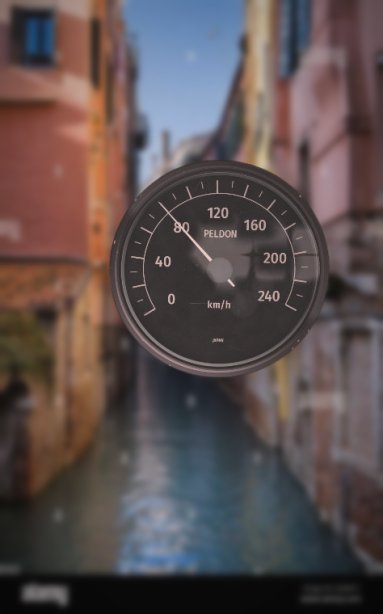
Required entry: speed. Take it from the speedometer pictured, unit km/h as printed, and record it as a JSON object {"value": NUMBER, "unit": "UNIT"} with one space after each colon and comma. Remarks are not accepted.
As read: {"value": 80, "unit": "km/h"}
